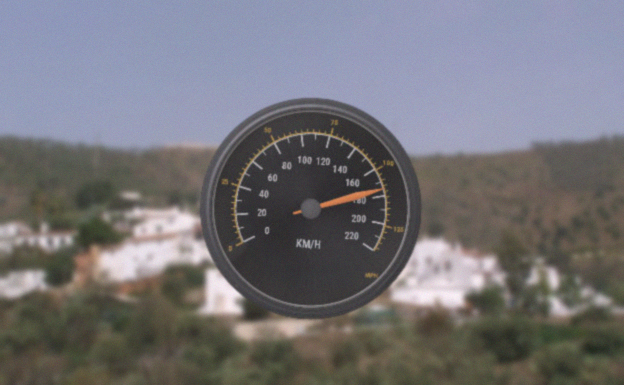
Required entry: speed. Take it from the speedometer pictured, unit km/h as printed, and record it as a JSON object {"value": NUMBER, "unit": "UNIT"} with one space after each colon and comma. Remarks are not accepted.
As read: {"value": 175, "unit": "km/h"}
